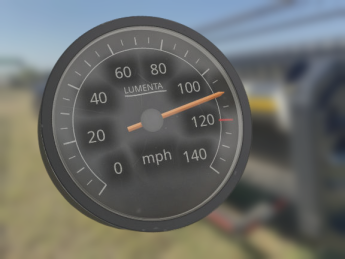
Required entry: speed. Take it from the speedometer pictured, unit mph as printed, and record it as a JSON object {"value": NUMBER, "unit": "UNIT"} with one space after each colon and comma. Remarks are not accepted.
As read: {"value": 110, "unit": "mph"}
